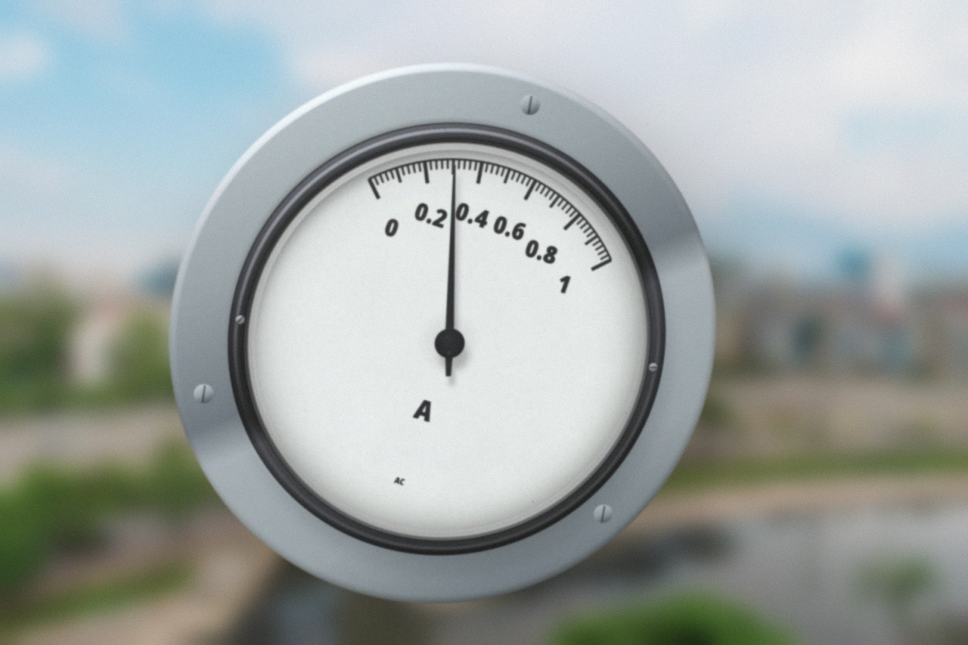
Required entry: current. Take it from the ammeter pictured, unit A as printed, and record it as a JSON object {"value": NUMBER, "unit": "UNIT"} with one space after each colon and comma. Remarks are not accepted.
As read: {"value": 0.3, "unit": "A"}
